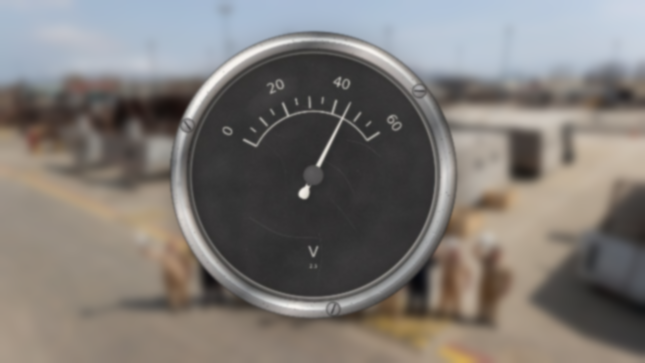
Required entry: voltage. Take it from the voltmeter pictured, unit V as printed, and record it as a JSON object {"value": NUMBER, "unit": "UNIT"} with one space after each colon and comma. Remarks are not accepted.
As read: {"value": 45, "unit": "V"}
